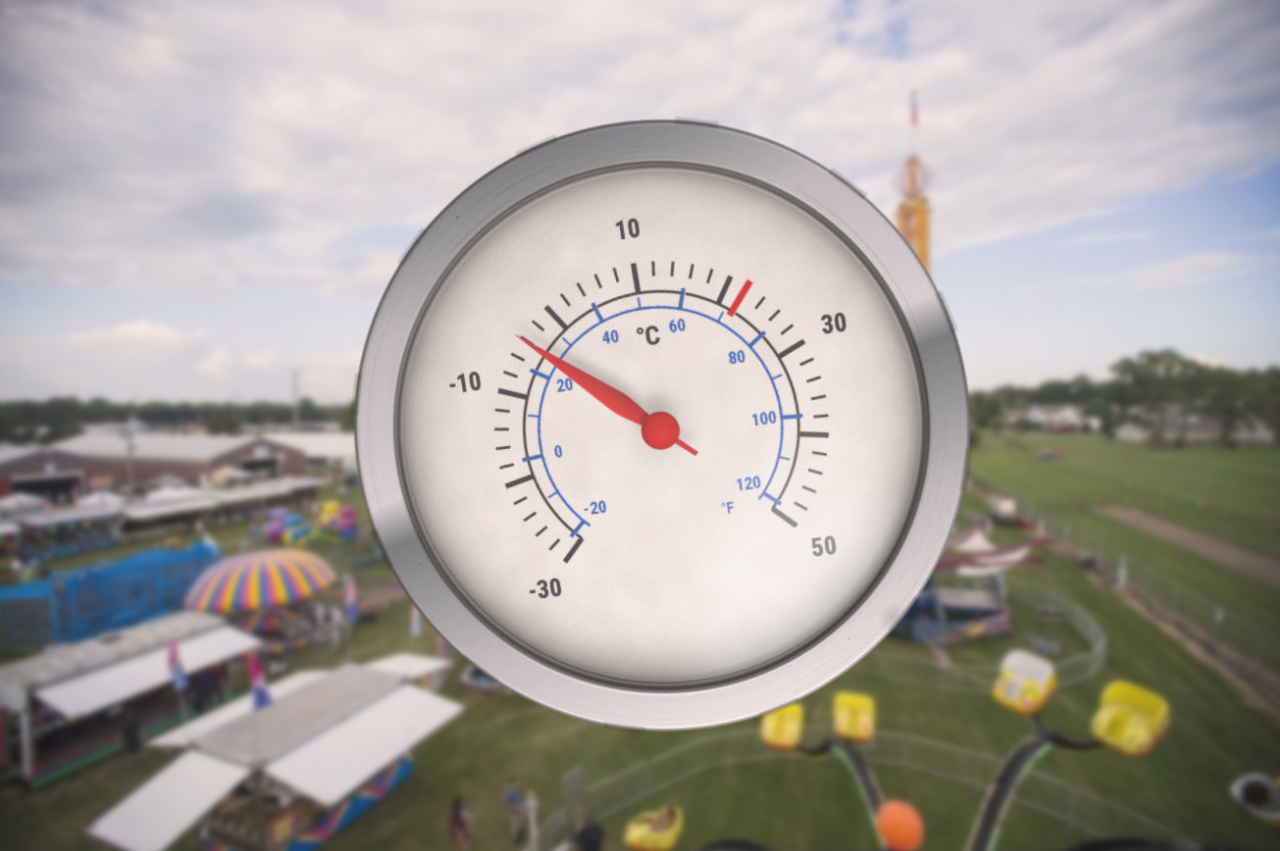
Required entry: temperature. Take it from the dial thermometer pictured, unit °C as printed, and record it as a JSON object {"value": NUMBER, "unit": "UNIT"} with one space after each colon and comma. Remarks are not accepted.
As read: {"value": -4, "unit": "°C"}
